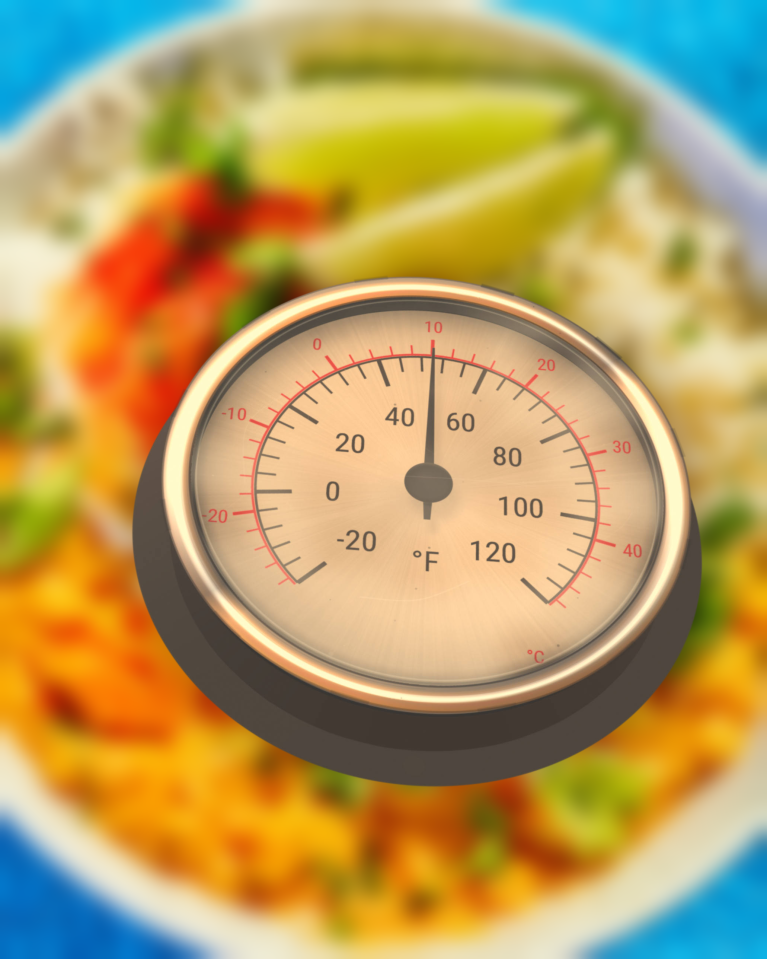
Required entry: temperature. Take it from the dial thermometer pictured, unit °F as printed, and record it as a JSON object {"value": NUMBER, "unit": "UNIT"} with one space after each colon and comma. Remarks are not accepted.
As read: {"value": 50, "unit": "°F"}
